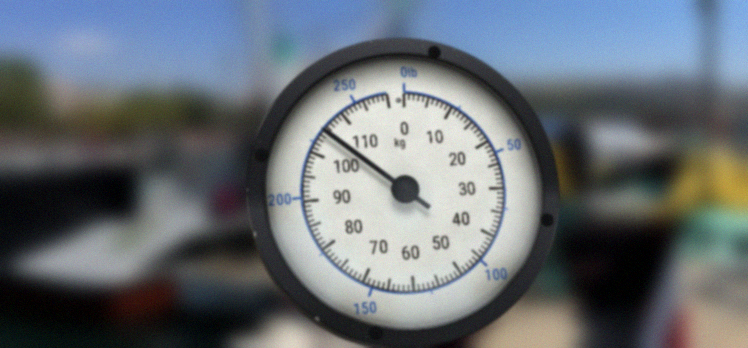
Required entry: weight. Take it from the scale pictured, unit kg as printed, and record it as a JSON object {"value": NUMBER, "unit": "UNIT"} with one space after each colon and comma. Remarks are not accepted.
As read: {"value": 105, "unit": "kg"}
